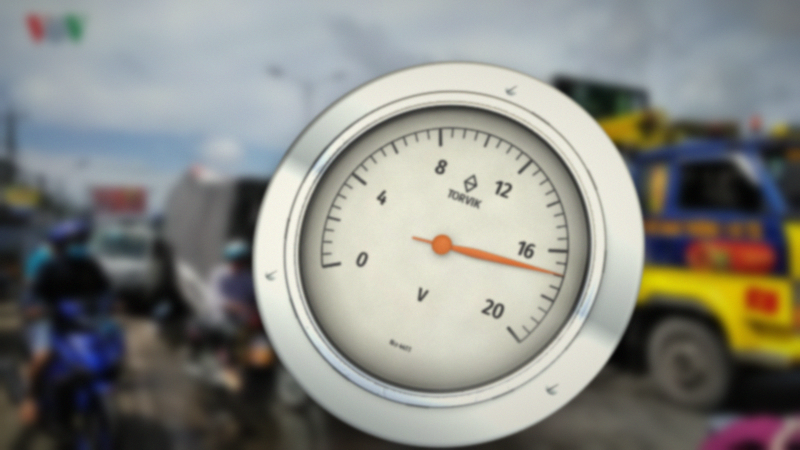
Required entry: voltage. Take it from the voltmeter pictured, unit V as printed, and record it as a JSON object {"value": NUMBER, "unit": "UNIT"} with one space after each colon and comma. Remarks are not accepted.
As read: {"value": 17, "unit": "V"}
